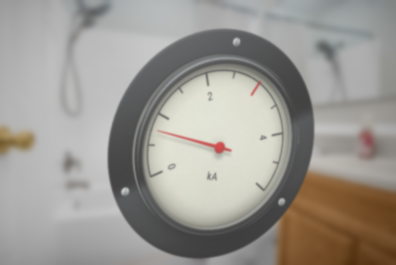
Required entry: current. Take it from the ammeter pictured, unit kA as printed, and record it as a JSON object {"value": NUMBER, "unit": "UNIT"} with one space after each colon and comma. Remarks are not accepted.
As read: {"value": 0.75, "unit": "kA"}
